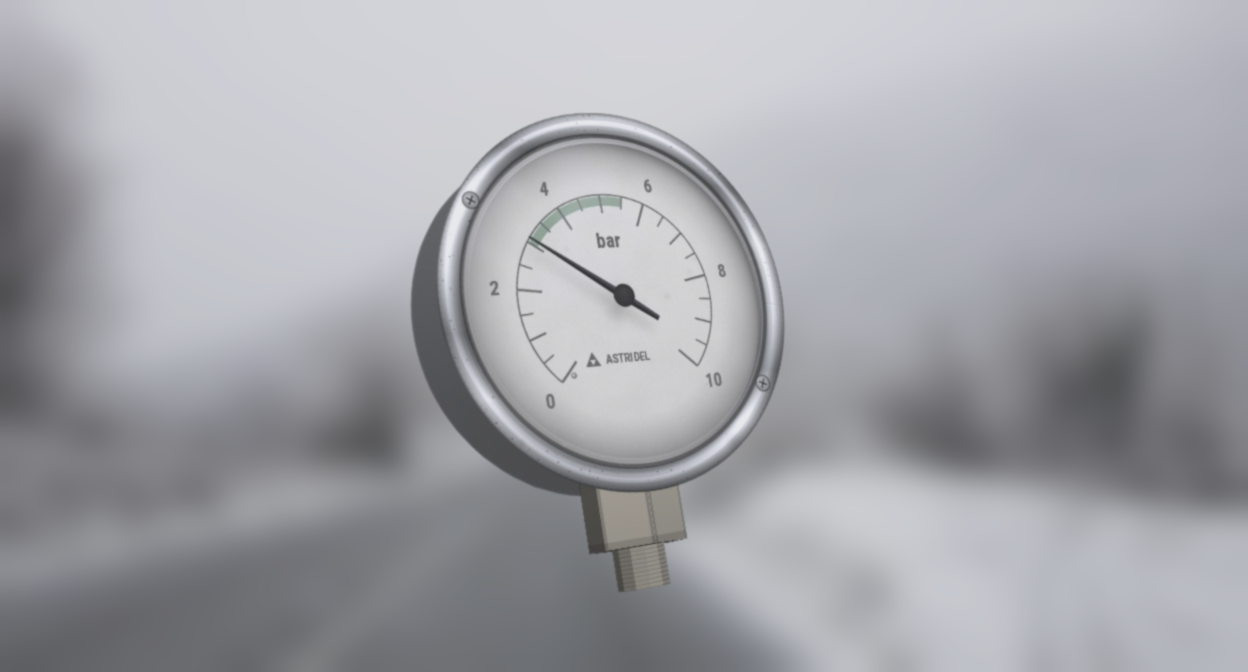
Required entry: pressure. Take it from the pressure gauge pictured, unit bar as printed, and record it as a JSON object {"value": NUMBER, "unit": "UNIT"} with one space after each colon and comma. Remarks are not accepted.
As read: {"value": 3, "unit": "bar"}
